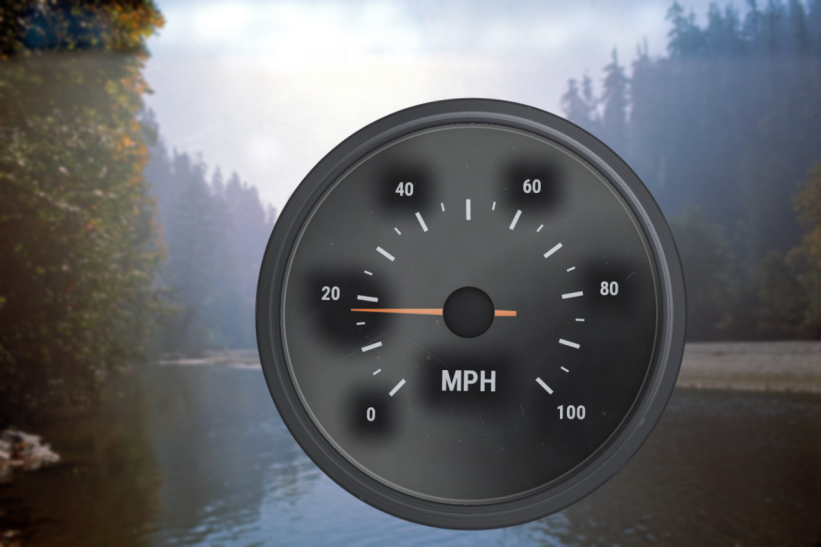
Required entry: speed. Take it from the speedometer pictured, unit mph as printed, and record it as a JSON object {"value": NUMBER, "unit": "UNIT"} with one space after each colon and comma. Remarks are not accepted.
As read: {"value": 17.5, "unit": "mph"}
